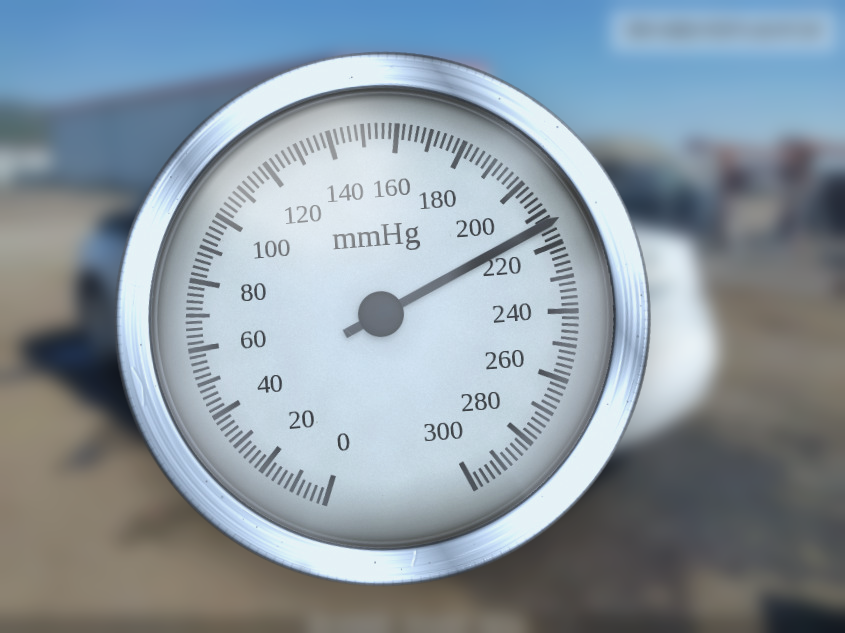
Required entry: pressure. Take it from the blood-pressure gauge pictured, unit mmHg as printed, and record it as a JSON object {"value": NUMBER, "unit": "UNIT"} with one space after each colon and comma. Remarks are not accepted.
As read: {"value": 214, "unit": "mmHg"}
